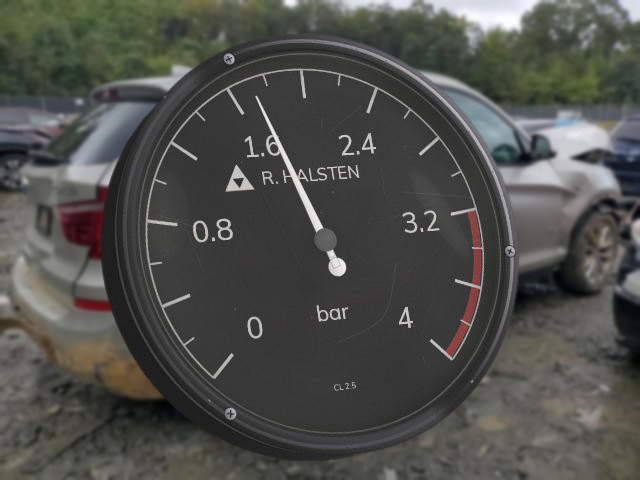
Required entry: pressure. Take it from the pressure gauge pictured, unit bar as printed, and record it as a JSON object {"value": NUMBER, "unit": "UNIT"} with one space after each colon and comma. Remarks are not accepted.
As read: {"value": 1.7, "unit": "bar"}
